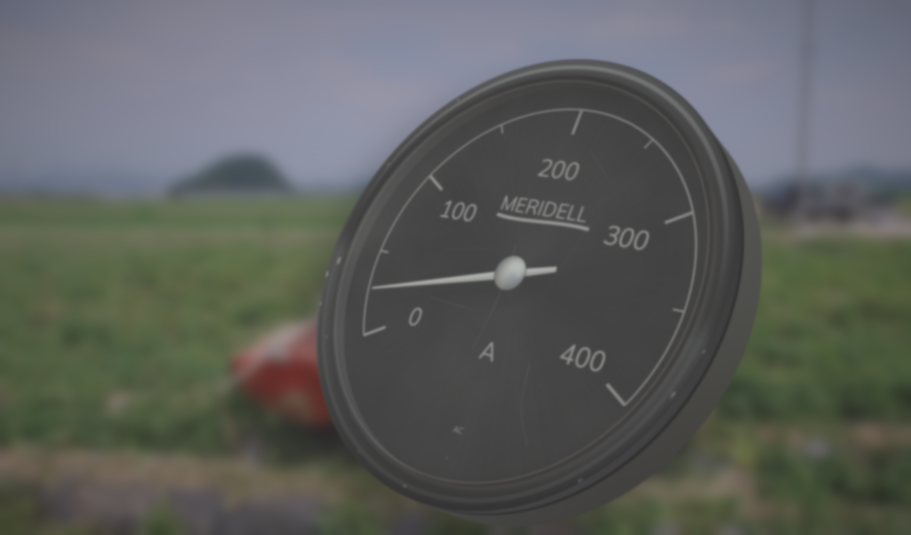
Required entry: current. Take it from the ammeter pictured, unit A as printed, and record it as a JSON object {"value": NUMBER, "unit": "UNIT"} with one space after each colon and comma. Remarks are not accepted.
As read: {"value": 25, "unit": "A"}
